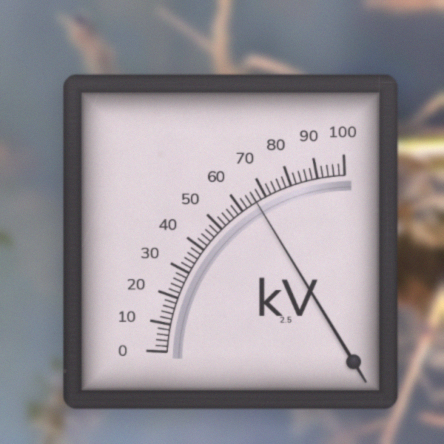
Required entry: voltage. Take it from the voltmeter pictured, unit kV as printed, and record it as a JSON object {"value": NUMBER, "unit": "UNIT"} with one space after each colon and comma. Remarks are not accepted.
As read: {"value": 66, "unit": "kV"}
